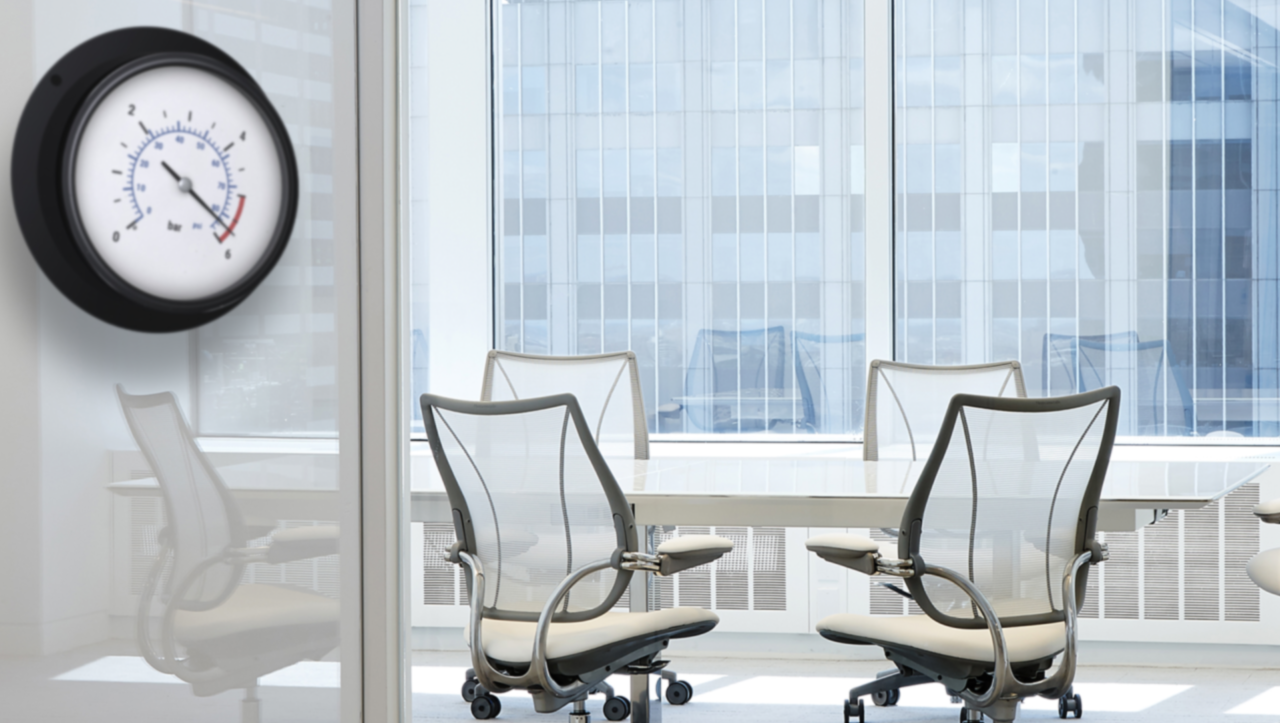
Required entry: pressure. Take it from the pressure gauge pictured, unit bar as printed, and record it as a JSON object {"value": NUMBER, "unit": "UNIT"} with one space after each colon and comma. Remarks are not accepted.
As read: {"value": 5.75, "unit": "bar"}
